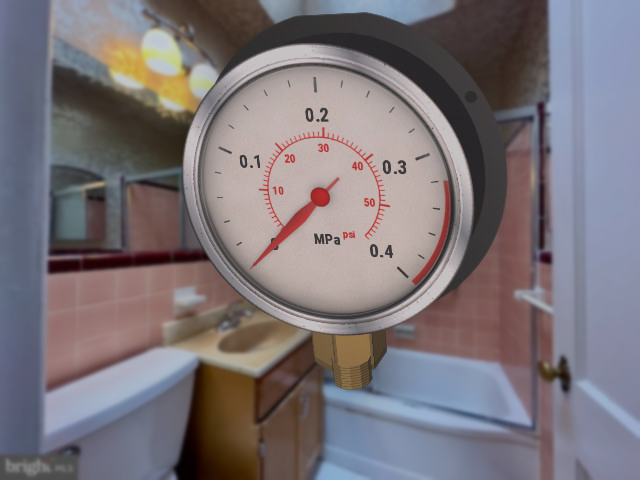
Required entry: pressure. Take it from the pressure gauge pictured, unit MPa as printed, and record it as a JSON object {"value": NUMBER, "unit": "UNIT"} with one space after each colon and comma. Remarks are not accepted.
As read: {"value": 0, "unit": "MPa"}
